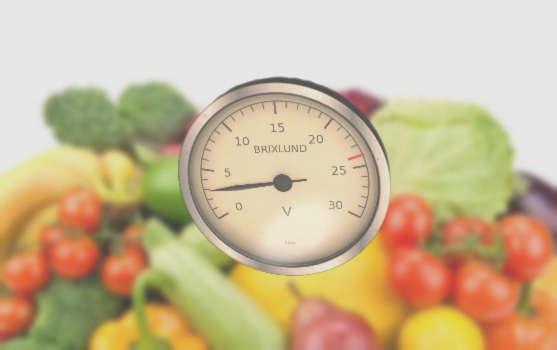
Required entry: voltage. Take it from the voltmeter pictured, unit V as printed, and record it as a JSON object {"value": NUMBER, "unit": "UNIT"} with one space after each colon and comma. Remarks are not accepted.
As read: {"value": 3, "unit": "V"}
